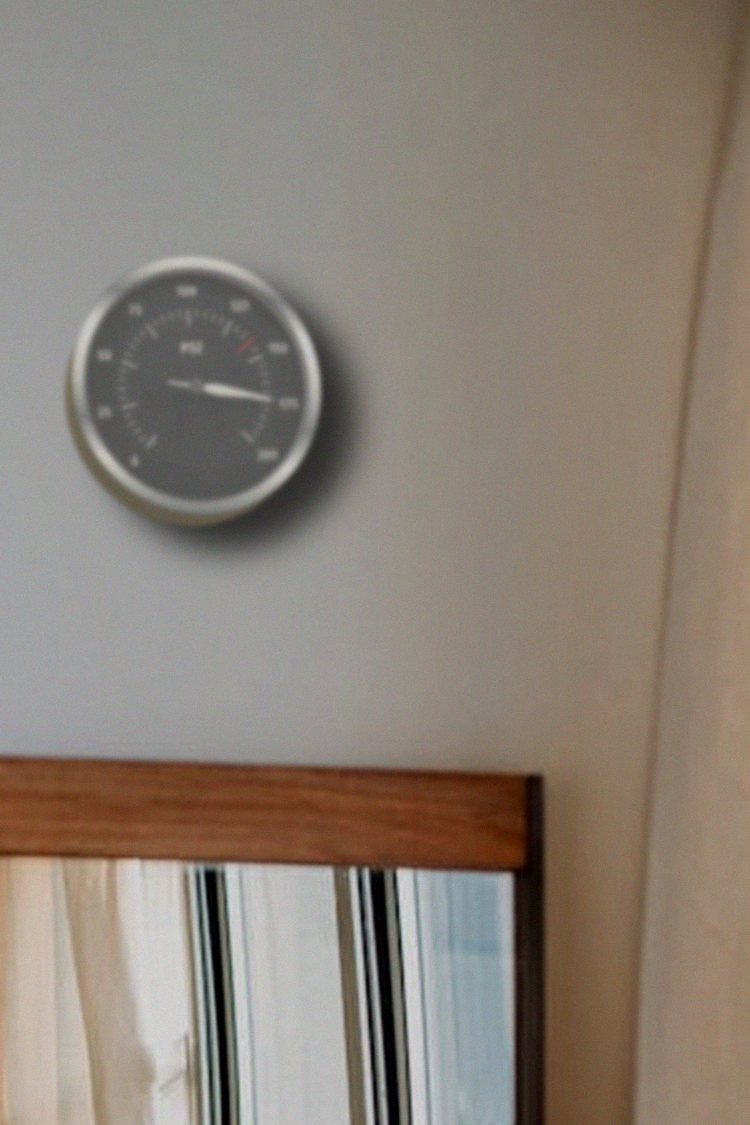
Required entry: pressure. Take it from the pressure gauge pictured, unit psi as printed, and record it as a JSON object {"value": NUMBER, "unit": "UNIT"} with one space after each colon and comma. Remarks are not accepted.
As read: {"value": 175, "unit": "psi"}
